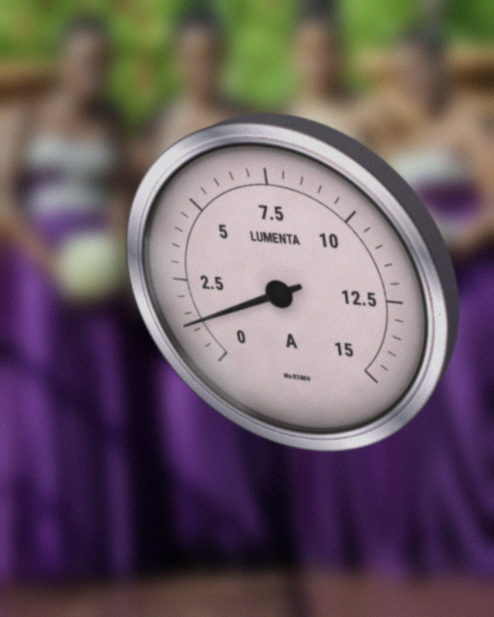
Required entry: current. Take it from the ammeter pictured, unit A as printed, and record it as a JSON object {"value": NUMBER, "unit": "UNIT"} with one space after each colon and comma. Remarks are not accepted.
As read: {"value": 1.25, "unit": "A"}
